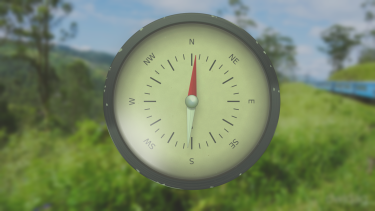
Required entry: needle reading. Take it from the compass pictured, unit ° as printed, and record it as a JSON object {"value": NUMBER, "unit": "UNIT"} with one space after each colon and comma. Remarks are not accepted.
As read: {"value": 5, "unit": "°"}
